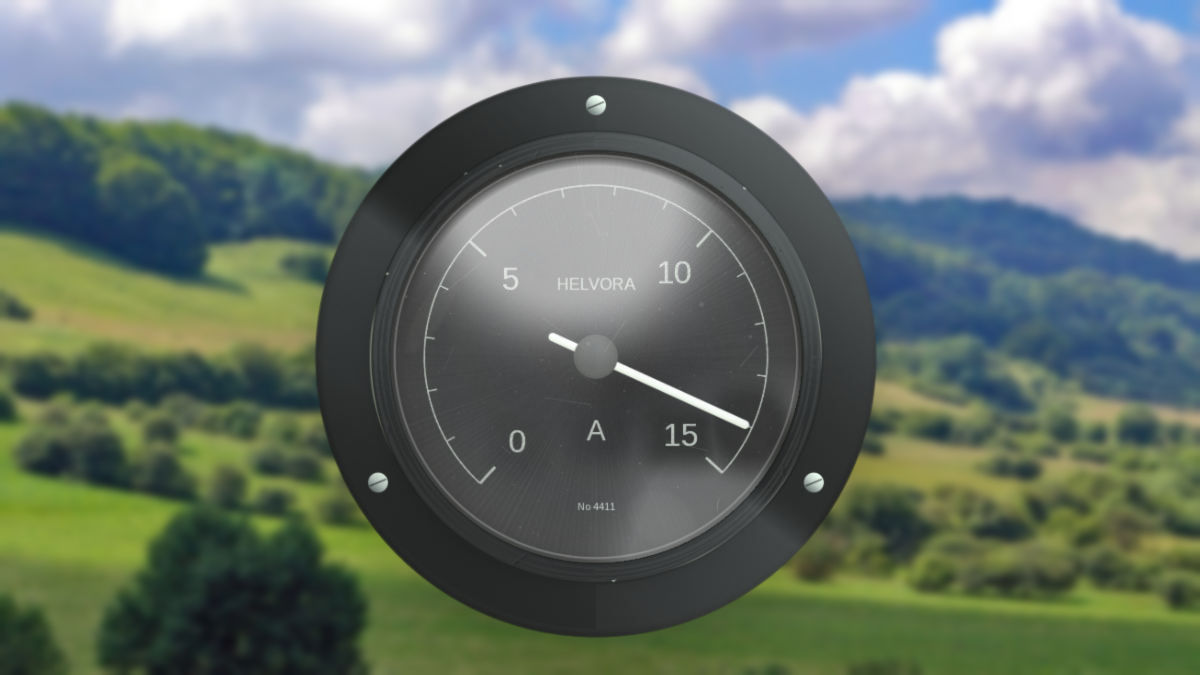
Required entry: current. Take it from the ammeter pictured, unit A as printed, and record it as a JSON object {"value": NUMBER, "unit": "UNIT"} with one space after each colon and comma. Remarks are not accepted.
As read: {"value": 14, "unit": "A"}
